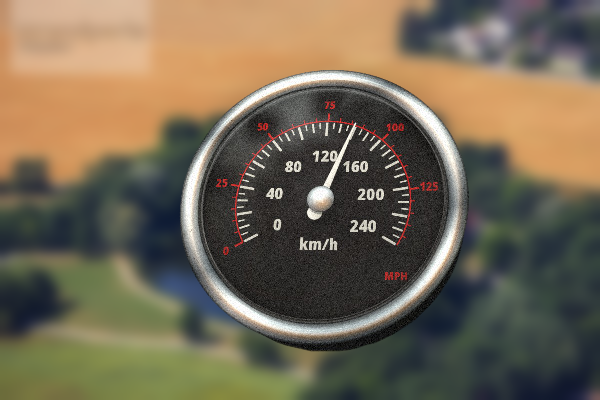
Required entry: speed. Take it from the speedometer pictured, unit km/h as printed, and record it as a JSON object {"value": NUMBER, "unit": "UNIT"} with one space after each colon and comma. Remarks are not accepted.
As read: {"value": 140, "unit": "km/h"}
